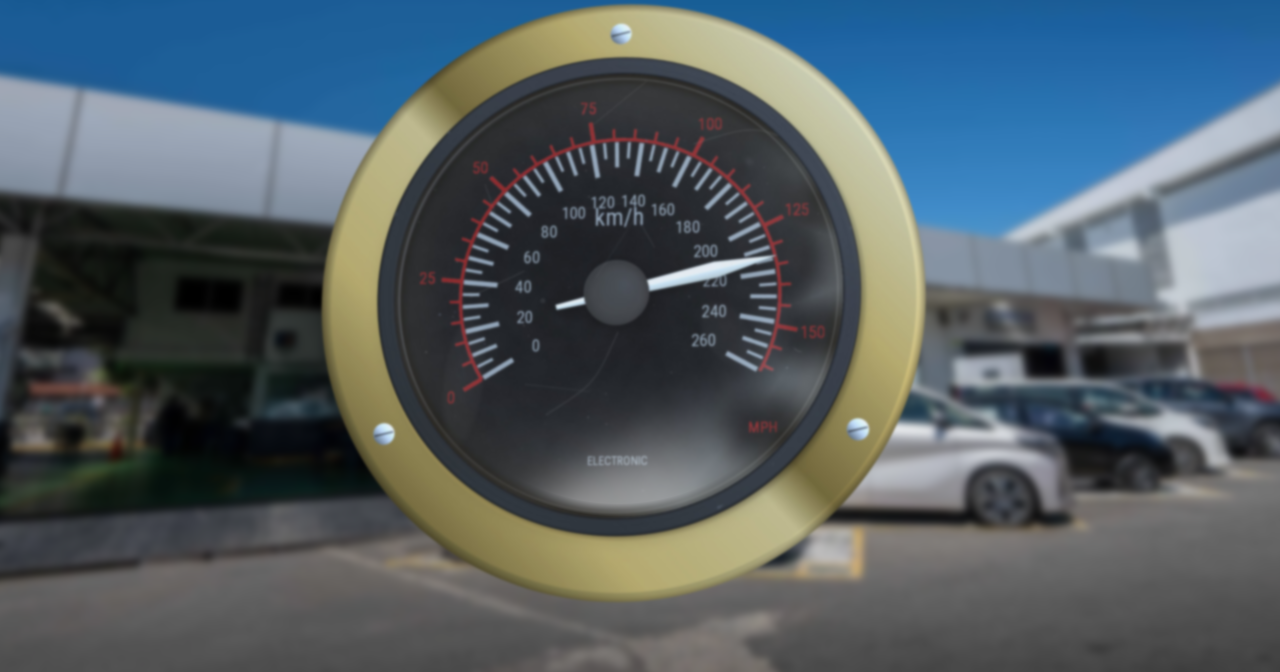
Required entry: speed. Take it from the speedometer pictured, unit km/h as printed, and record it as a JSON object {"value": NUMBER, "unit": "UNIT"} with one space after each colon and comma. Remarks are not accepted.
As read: {"value": 215, "unit": "km/h"}
